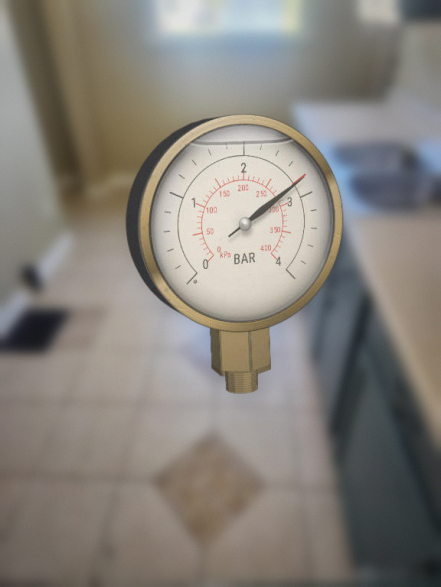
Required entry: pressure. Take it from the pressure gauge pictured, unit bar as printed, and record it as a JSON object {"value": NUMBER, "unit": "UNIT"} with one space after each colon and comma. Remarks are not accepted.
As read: {"value": 2.8, "unit": "bar"}
